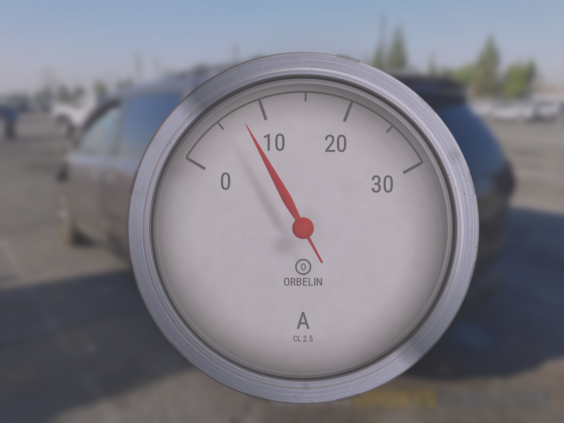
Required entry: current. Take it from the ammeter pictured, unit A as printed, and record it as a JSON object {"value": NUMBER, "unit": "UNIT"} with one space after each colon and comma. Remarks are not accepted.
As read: {"value": 7.5, "unit": "A"}
